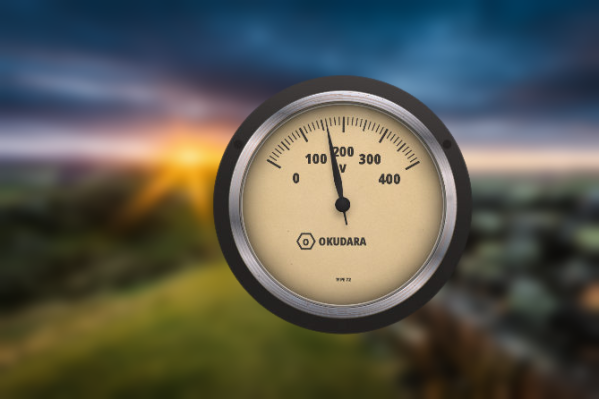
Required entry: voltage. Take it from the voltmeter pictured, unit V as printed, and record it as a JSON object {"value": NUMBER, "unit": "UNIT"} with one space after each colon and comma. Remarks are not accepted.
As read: {"value": 160, "unit": "V"}
